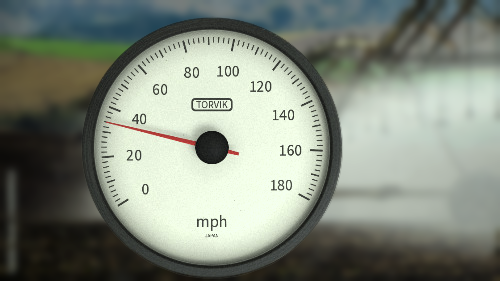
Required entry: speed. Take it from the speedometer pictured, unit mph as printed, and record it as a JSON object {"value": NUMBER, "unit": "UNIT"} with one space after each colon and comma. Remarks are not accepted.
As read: {"value": 34, "unit": "mph"}
